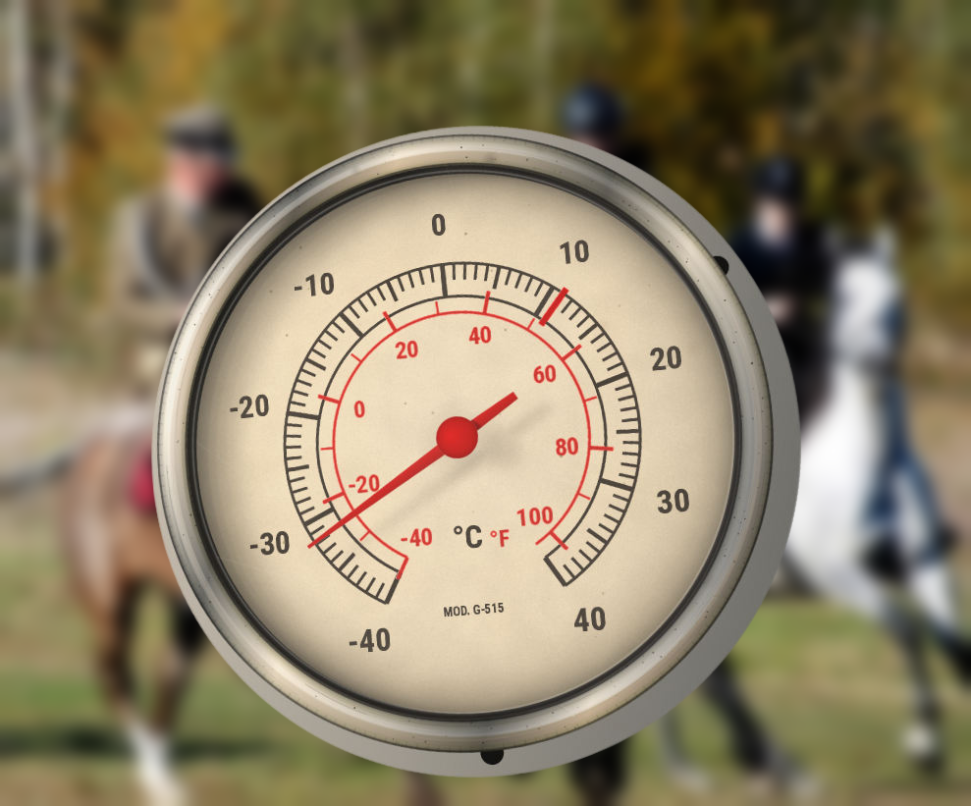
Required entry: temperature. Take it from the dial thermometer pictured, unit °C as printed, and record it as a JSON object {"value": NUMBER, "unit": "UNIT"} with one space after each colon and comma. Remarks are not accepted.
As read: {"value": -32, "unit": "°C"}
